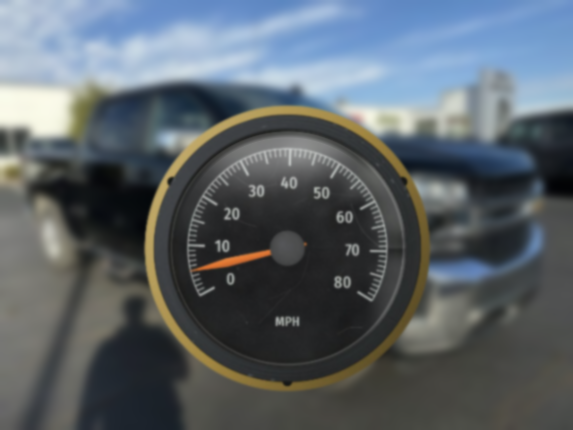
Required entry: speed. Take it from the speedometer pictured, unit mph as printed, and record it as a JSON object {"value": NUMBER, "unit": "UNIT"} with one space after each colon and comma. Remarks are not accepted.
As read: {"value": 5, "unit": "mph"}
